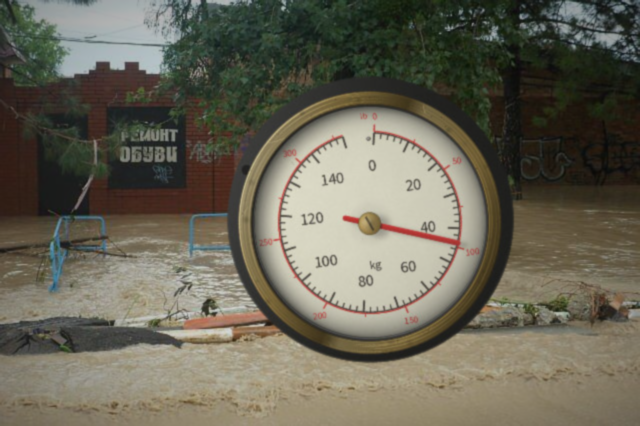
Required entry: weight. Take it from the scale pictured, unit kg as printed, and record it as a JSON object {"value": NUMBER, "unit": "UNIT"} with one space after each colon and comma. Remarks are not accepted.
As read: {"value": 44, "unit": "kg"}
